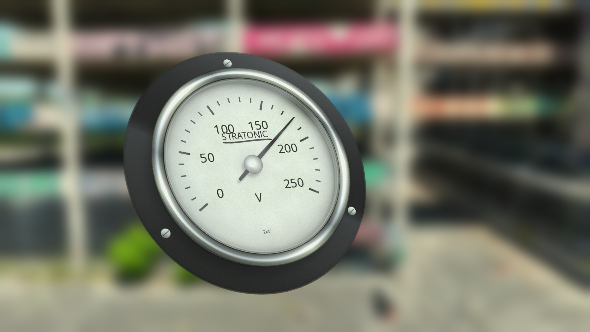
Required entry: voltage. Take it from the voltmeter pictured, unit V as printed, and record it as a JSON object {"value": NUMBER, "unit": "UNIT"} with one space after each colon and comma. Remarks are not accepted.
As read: {"value": 180, "unit": "V"}
